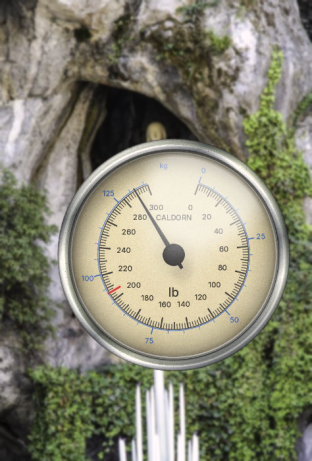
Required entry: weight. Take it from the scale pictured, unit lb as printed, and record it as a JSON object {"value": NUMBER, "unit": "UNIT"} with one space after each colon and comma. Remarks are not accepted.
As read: {"value": 290, "unit": "lb"}
